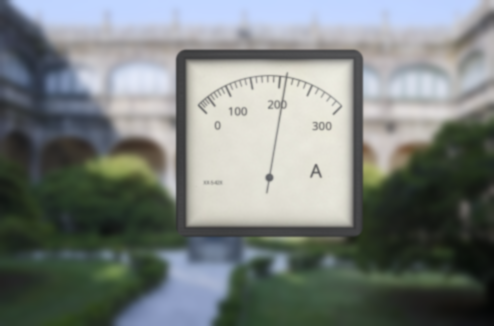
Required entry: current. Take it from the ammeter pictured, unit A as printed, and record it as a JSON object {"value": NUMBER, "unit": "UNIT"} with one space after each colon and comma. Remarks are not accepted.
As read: {"value": 210, "unit": "A"}
